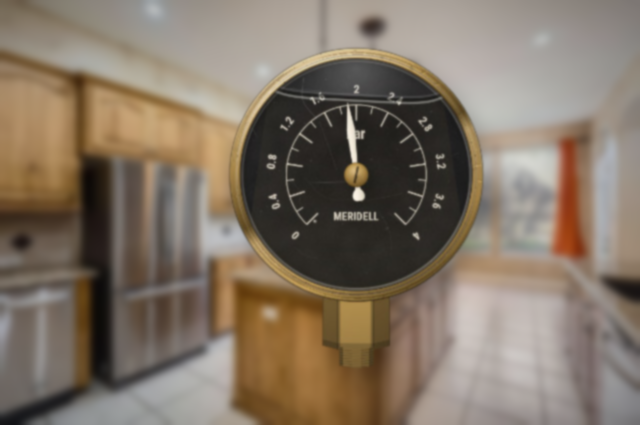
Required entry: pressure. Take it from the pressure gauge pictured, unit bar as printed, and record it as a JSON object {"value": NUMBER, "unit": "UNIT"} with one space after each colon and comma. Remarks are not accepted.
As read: {"value": 1.9, "unit": "bar"}
